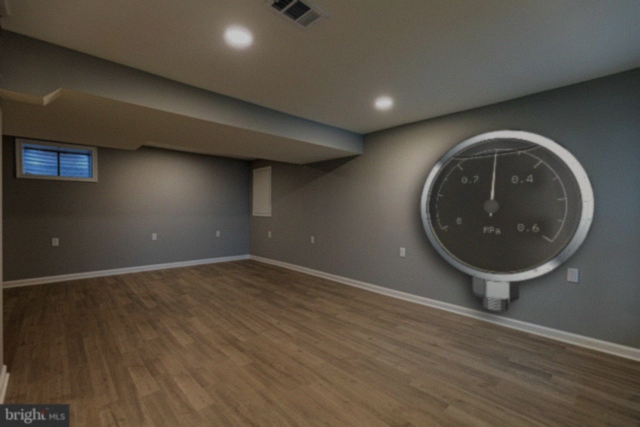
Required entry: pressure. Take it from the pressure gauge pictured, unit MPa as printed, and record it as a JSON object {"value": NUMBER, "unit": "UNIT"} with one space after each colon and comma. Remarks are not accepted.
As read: {"value": 0.3, "unit": "MPa"}
